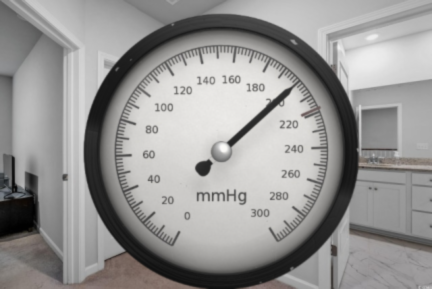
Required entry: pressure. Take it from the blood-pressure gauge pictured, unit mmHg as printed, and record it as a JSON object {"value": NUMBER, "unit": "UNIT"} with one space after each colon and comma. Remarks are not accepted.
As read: {"value": 200, "unit": "mmHg"}
